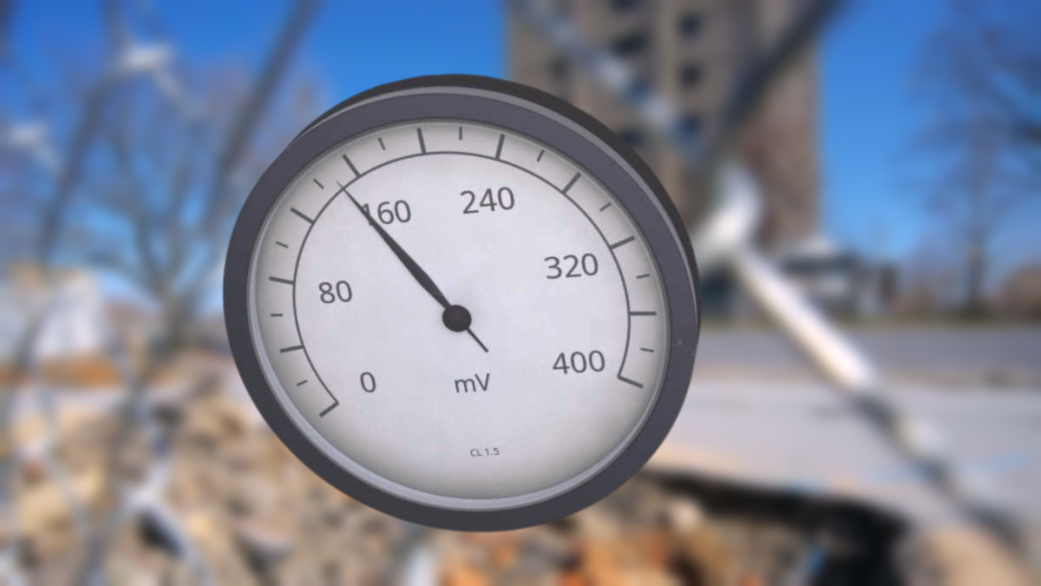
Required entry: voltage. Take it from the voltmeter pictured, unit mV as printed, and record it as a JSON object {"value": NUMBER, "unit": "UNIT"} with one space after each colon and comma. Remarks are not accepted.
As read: {"value": 150, "unit": "mV"}
